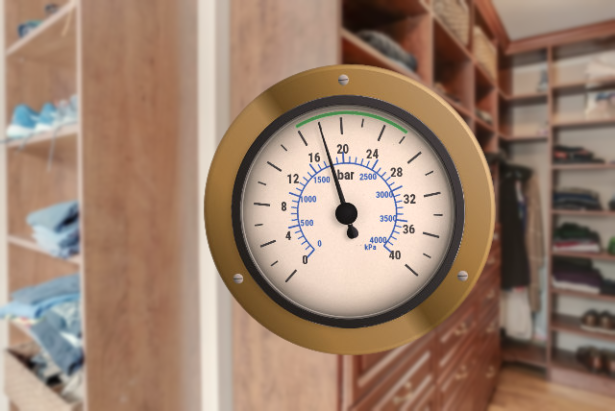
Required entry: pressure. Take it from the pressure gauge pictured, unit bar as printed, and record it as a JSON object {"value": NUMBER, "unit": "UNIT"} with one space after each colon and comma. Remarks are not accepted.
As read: {"value": 18, "unit": "bar"}
